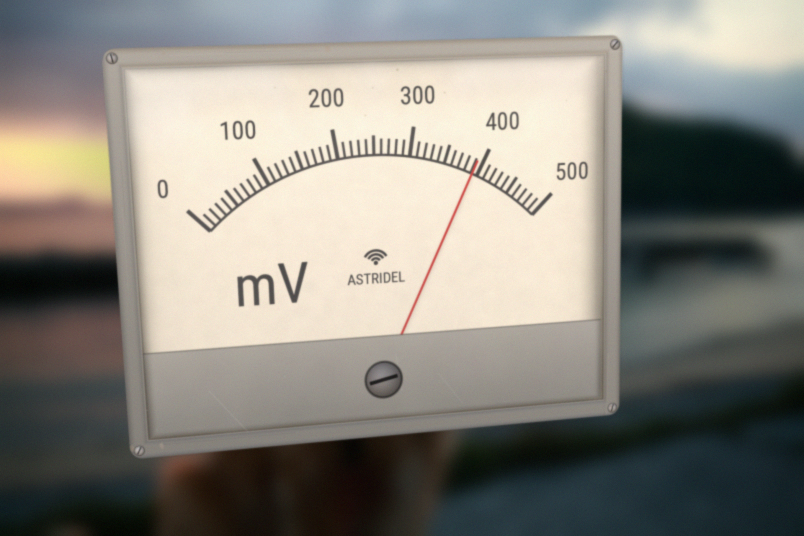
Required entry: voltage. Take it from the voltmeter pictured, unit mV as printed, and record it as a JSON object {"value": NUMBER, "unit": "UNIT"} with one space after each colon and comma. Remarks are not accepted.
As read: {"value": 390, "unit": "mV"}
